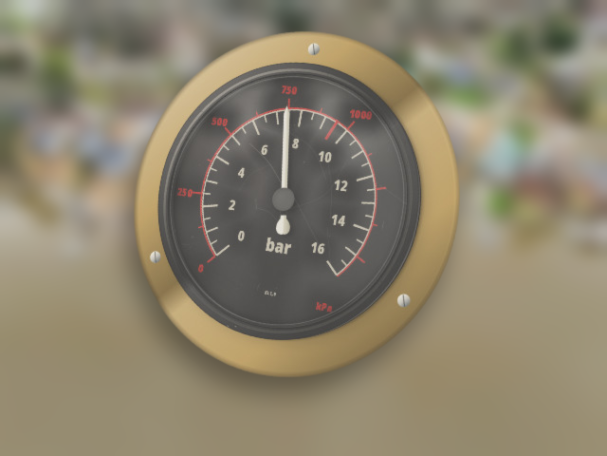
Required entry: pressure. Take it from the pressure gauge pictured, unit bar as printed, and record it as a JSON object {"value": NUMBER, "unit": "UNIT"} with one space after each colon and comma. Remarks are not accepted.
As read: {"value": 7.5, "unit": "bar"}
